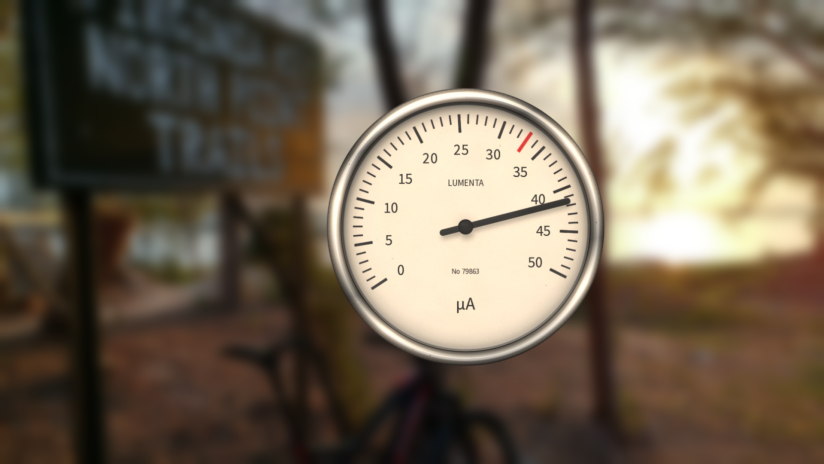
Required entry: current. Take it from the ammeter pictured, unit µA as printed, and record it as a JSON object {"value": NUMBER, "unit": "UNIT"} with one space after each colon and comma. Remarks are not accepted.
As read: {"value": 41.5, "unit": "µA"}
